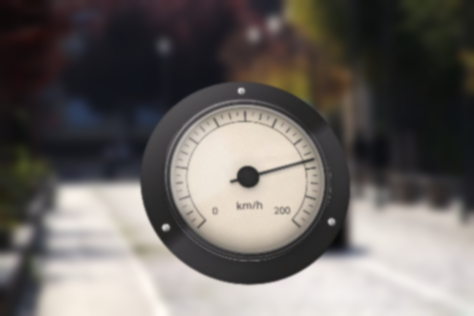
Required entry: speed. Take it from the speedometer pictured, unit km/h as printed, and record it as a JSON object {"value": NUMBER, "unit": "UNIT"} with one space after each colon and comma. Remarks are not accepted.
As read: {"value": 155, "unit": "km/h"}
